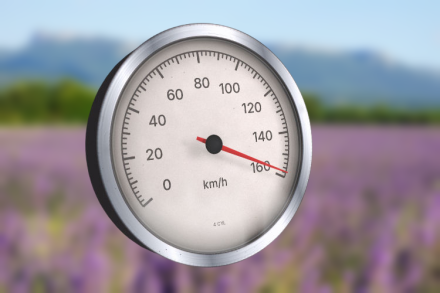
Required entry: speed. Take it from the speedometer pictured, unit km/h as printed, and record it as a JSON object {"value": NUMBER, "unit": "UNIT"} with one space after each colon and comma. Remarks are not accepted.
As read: {"value": 158, "unit": "km/h"}
